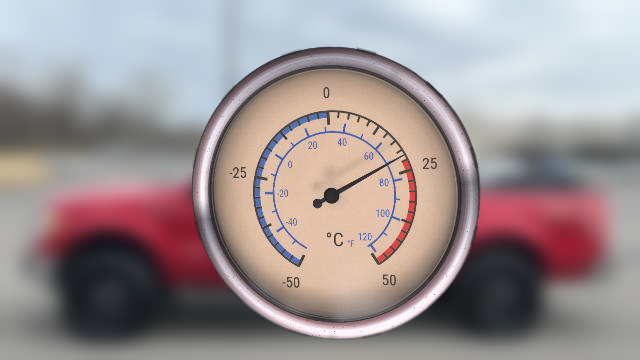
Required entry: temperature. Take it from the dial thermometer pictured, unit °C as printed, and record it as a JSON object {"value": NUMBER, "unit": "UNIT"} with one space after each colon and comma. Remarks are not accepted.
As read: {"value": 21.25, "unit": "°C"}
